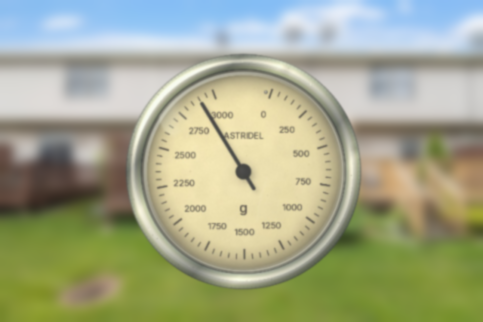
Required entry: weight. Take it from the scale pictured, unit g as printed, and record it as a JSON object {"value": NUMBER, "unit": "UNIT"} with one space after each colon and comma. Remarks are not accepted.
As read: {"value": 2900, "unit": "g"}
